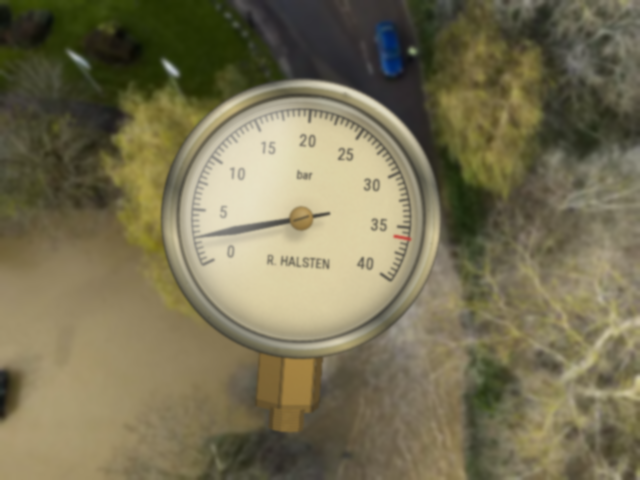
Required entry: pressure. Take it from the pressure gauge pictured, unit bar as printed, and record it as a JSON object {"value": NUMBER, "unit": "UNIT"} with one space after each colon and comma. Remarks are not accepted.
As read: {"value": 2.5, "unit": "bar"}
